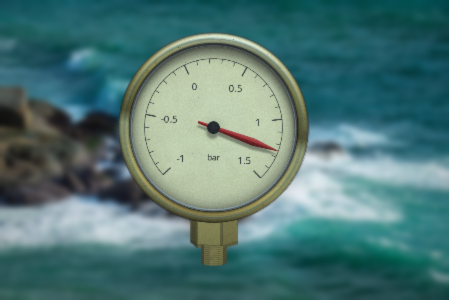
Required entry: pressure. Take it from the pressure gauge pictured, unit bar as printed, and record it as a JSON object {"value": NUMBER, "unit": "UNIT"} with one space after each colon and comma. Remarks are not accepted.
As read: {"value": 1.25, "unit": "bar"}
